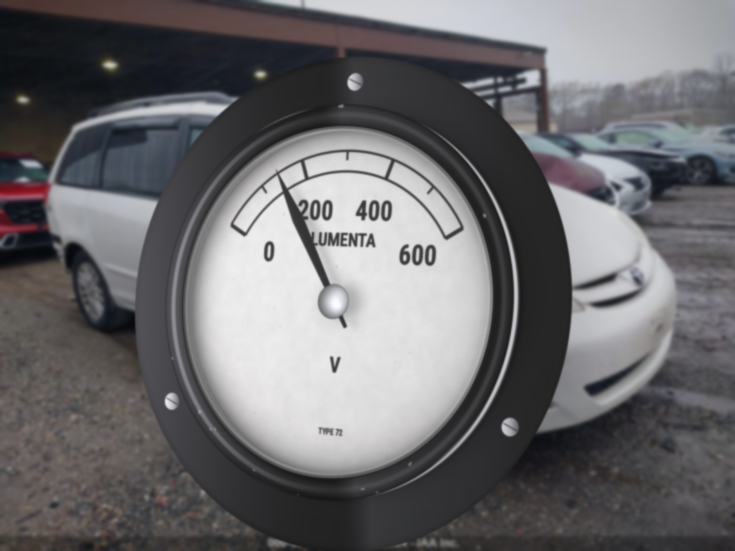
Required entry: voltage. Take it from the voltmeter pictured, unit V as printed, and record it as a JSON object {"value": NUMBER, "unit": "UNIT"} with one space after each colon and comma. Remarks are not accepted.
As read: {"value": 150, "unit": "V"}
